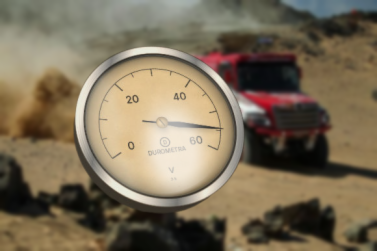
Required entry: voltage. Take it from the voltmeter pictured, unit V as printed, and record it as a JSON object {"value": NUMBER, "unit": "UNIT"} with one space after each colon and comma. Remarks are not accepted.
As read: {"value": 55, "unit": "V"}
